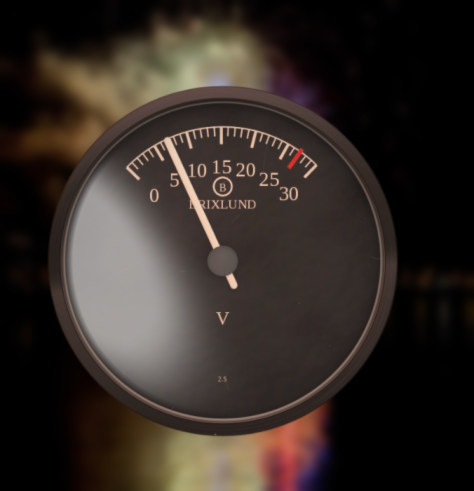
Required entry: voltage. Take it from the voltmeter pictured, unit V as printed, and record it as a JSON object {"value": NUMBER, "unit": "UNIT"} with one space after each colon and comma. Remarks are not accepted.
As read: {"value": 7, "unit": "V"}
